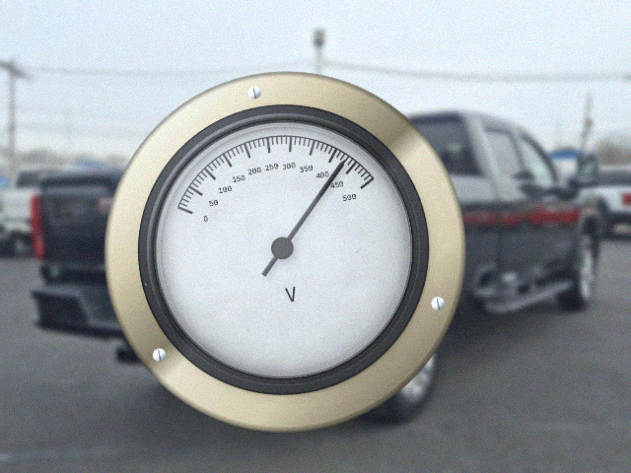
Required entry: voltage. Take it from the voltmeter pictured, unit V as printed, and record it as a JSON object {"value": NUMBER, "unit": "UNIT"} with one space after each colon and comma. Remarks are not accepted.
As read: {"value": 430, "unit": "V"}
